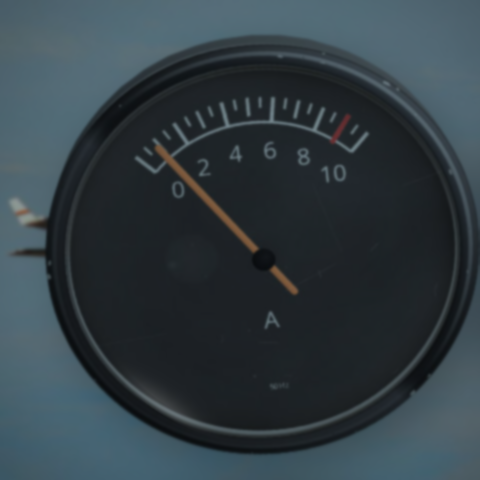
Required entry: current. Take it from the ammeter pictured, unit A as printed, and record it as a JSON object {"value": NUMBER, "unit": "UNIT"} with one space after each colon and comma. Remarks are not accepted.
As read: {"value": 1, "unit": "A"}
